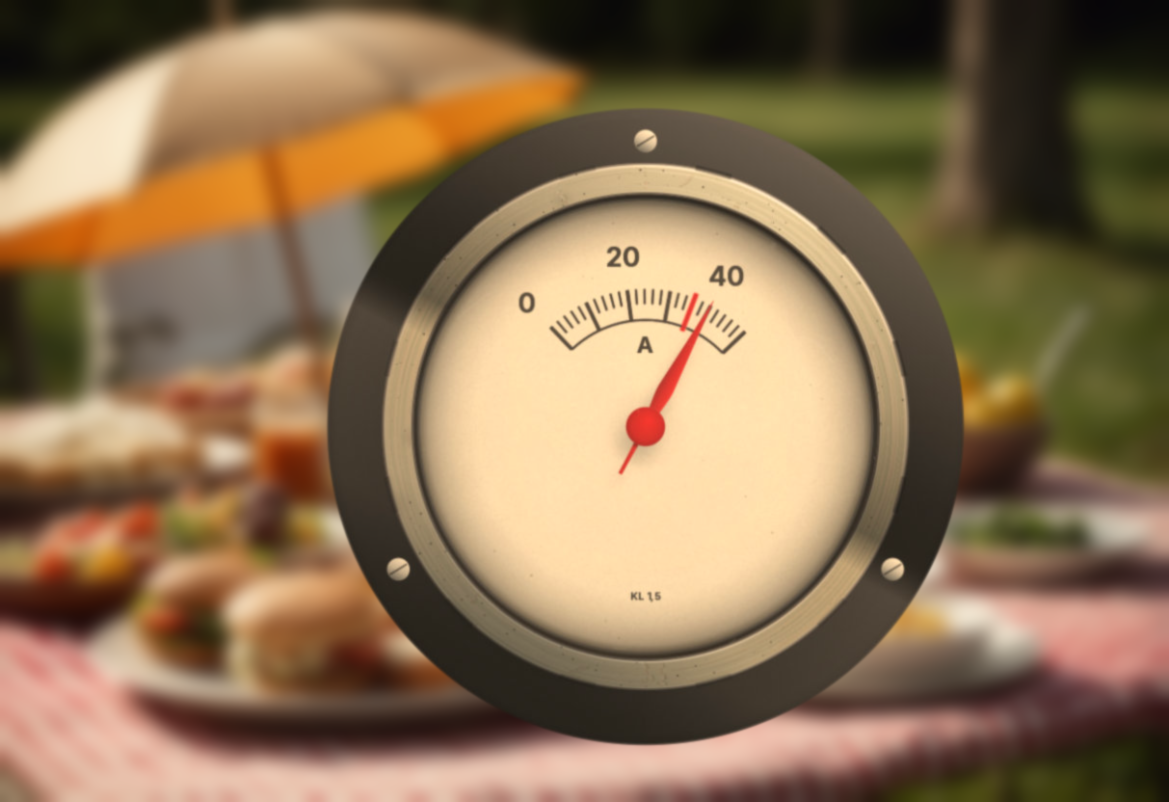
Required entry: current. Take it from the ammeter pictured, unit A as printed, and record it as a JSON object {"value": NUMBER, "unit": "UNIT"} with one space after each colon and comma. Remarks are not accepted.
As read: {"value": 40, "unit": "A"}
